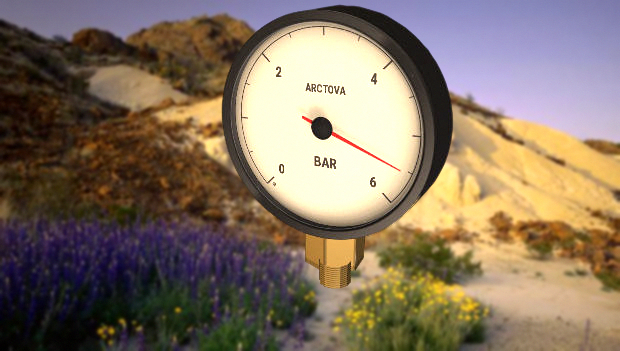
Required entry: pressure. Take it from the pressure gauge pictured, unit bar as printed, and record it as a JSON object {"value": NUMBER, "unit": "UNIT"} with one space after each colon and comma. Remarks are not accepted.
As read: {"value": 5.5, "unit": "bar"}
